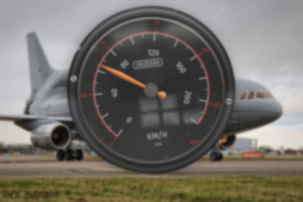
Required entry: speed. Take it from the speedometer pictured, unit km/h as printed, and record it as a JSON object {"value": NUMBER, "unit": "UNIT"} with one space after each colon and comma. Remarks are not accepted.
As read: {"value": 65, "unit": "km/h"}
